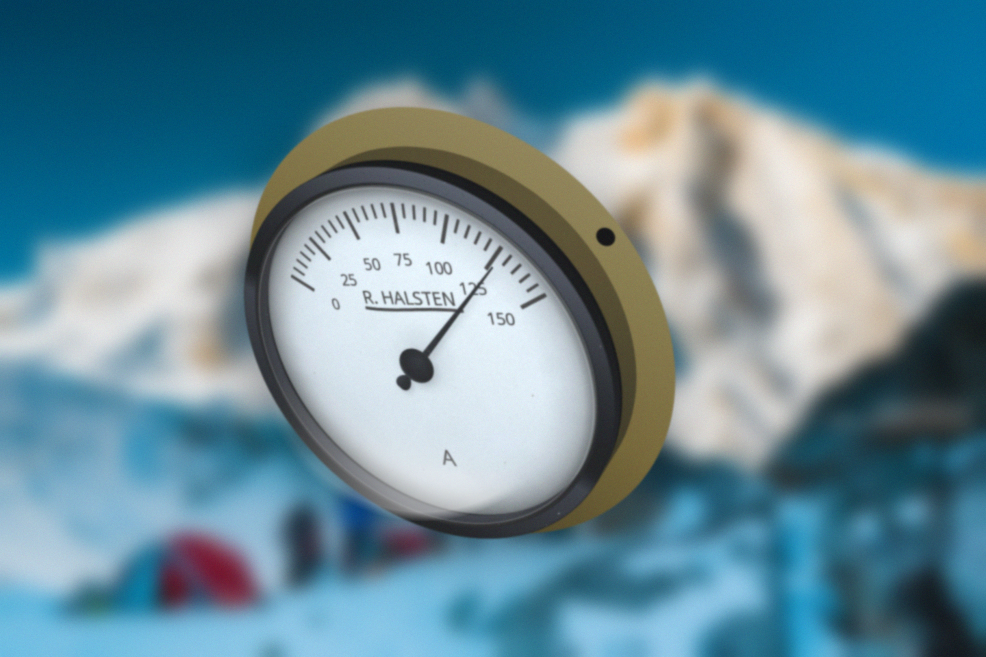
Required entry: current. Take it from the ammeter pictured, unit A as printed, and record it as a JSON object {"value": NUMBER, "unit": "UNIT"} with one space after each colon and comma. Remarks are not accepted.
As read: {"value": 127.5, "unit": "A"}
